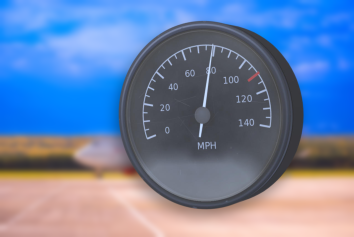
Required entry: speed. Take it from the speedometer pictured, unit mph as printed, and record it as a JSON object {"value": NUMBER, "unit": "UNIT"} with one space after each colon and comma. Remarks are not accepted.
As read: {"value": 80, "unit": "mph"}
